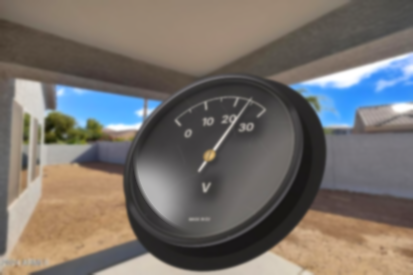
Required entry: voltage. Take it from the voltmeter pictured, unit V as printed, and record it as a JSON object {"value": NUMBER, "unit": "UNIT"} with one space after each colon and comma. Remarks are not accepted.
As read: {"value": 25, "unit": "V"}
